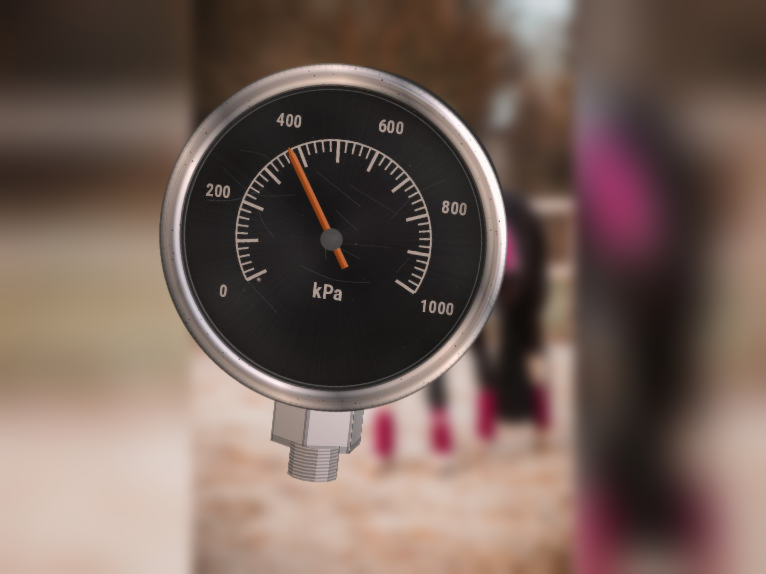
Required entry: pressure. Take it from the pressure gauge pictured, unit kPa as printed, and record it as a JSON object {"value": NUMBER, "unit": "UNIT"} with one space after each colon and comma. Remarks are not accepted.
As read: {"value": 380, "unit": "kPa"}
